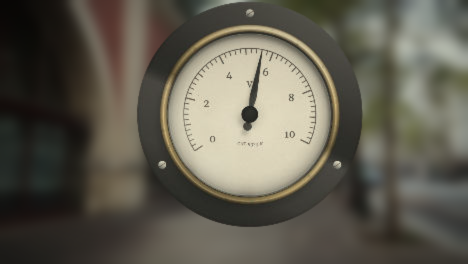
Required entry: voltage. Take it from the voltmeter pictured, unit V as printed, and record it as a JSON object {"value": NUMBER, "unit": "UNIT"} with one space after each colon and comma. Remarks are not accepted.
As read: {"value": 5.6, "unit": "V"}
